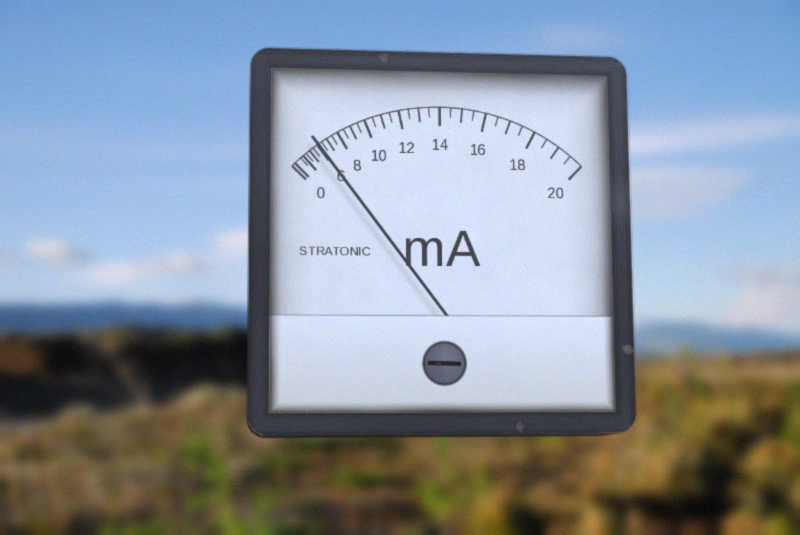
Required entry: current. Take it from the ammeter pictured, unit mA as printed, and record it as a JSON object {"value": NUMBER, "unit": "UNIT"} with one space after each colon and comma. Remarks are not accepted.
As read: {"value": 6, "unit": "mA"}
